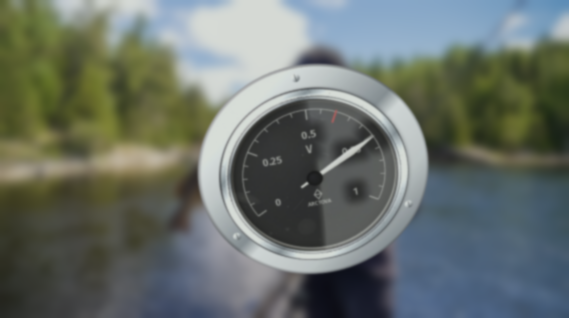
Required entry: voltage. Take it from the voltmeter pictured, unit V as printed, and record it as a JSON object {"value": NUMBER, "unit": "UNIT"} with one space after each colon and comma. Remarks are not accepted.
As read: {"value": 0.75, "unit": "V"}
